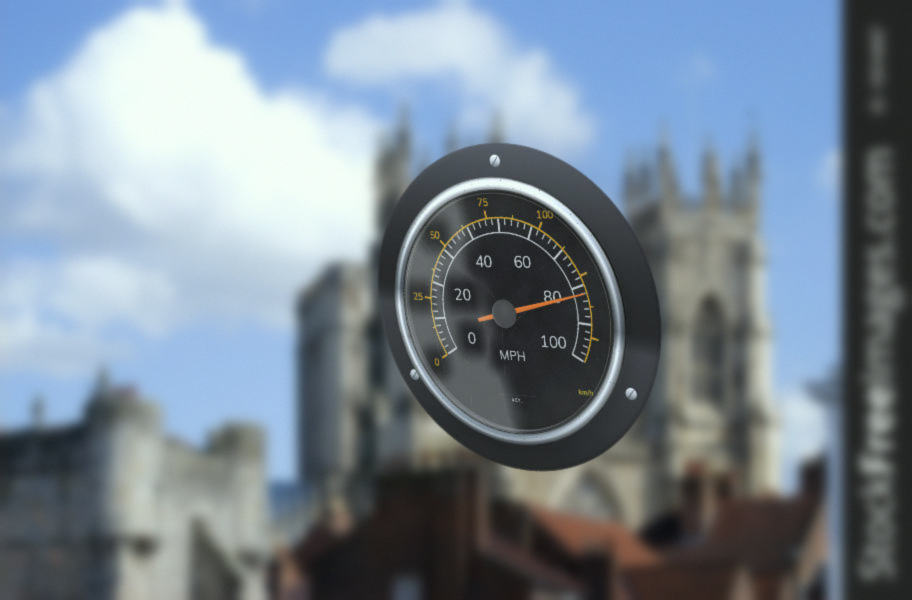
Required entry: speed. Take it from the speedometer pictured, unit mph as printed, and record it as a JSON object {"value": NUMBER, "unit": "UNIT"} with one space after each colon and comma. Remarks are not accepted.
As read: {"value": 82, "unit": "mph"}
